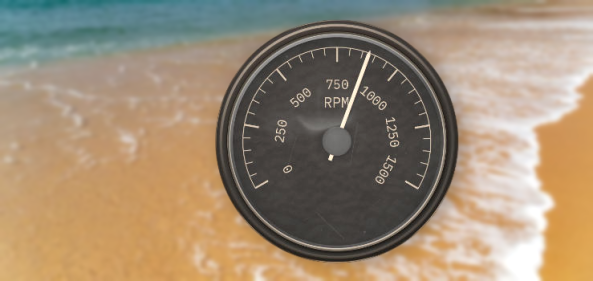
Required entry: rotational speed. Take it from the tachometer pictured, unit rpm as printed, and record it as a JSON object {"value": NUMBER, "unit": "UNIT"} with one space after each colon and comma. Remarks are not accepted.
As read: {"value": 875, "unit": "rpm"}
